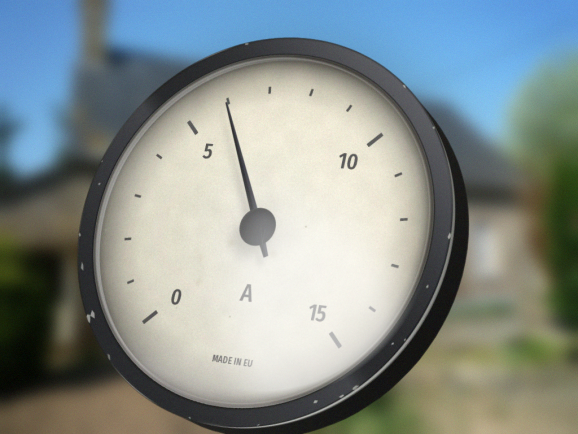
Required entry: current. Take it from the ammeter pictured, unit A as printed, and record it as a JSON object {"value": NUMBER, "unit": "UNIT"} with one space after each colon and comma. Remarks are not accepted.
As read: {"value": 6, "unit": "A"}
